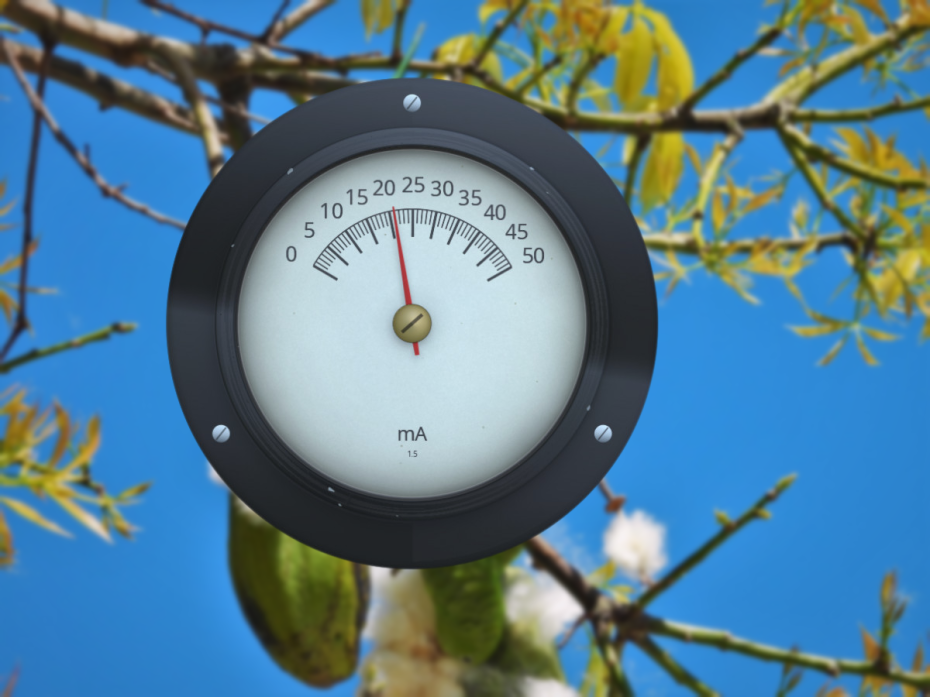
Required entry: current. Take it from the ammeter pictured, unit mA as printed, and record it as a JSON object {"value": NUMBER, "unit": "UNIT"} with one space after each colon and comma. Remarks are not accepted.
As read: {"value": 21, "unit": "mA"}
